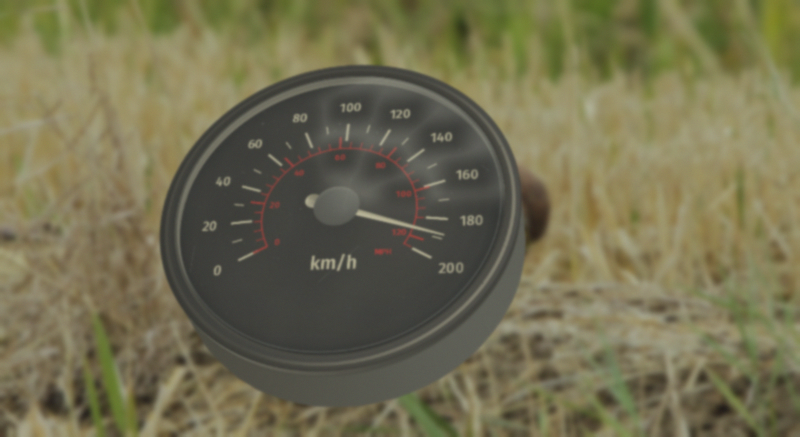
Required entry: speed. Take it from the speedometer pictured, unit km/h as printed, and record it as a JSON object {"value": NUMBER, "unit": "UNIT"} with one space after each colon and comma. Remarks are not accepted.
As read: {"value": 190, "unit": "km/h"}
